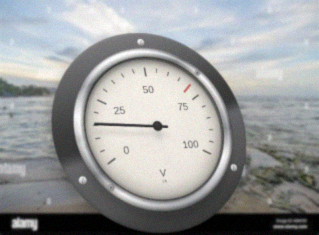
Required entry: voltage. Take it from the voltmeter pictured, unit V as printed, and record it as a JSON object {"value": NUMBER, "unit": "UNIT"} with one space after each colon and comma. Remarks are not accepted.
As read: {"value": 15, "unit": "V"}
